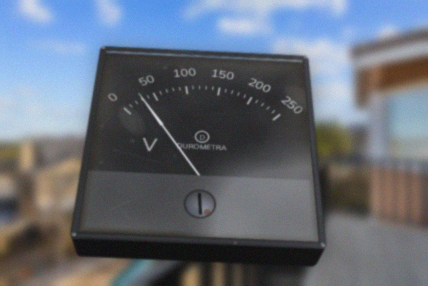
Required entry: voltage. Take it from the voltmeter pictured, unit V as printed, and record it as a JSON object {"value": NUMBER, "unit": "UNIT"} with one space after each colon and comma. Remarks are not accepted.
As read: {"value": 30, "unit": "V"}
